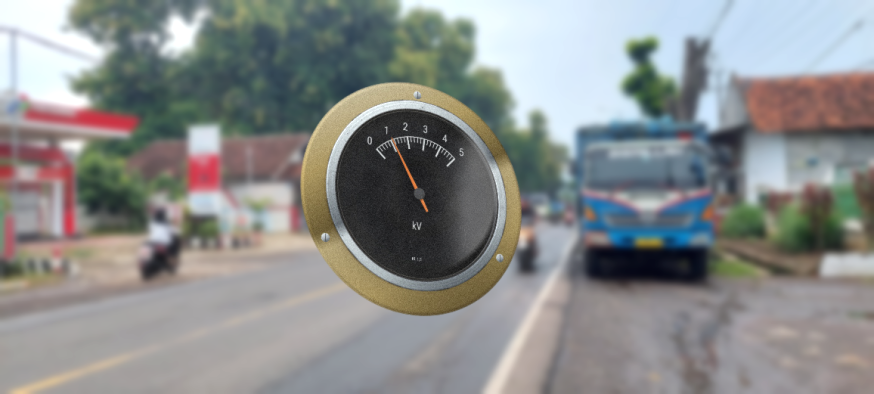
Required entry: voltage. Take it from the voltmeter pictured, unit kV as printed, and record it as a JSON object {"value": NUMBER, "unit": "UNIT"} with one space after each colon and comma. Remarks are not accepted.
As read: {"value": 1, "unit": "kV"}
